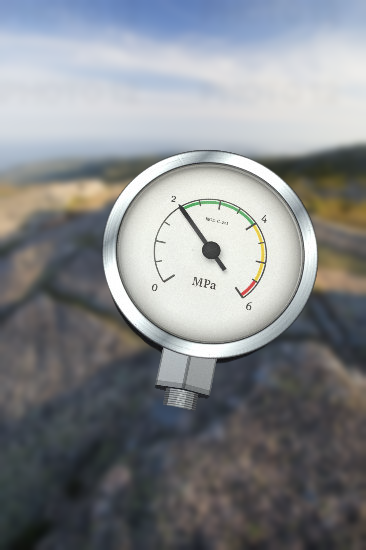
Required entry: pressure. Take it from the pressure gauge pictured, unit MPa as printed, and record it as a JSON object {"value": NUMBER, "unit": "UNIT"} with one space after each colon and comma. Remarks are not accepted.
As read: {"value": 2, "unit": "MPa"}
